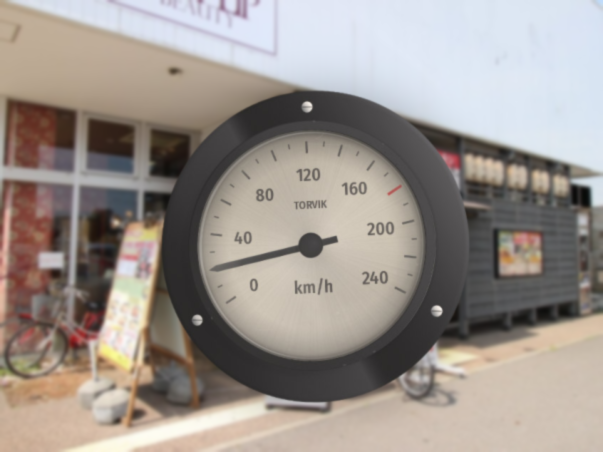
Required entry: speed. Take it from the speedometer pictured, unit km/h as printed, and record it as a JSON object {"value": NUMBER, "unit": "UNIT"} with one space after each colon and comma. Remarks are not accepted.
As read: {"value": 20, "unit": "km/h"}
